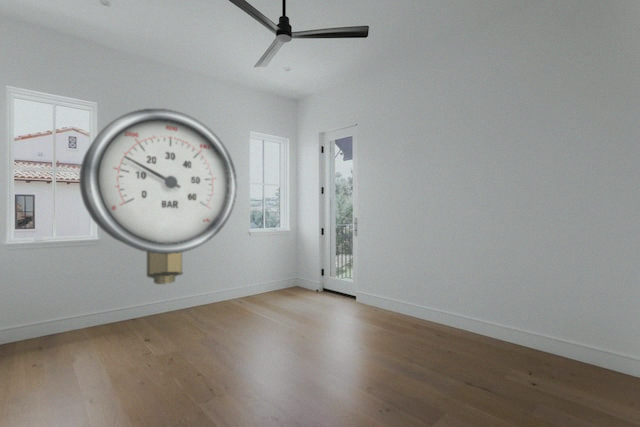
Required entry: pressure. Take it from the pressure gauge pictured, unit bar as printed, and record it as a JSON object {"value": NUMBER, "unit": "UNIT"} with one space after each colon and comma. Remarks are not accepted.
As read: {"value": 14, "unit": "bar"}
